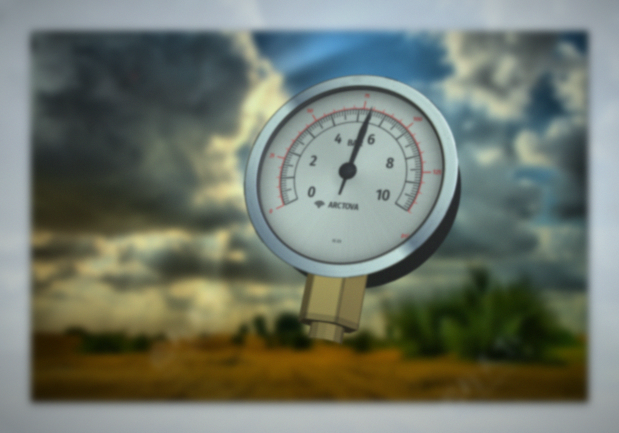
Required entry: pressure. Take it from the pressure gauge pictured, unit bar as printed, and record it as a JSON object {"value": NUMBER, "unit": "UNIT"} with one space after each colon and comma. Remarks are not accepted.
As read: {"value": 5.5, "unit": "bar"}
